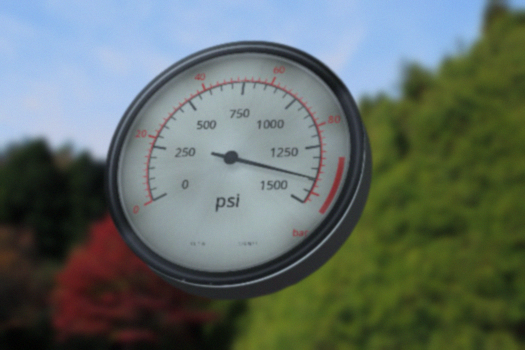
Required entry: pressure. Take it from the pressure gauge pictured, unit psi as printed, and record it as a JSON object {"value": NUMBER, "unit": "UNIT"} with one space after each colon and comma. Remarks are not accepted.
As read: {"value": 1400, "unit": "psi"}
